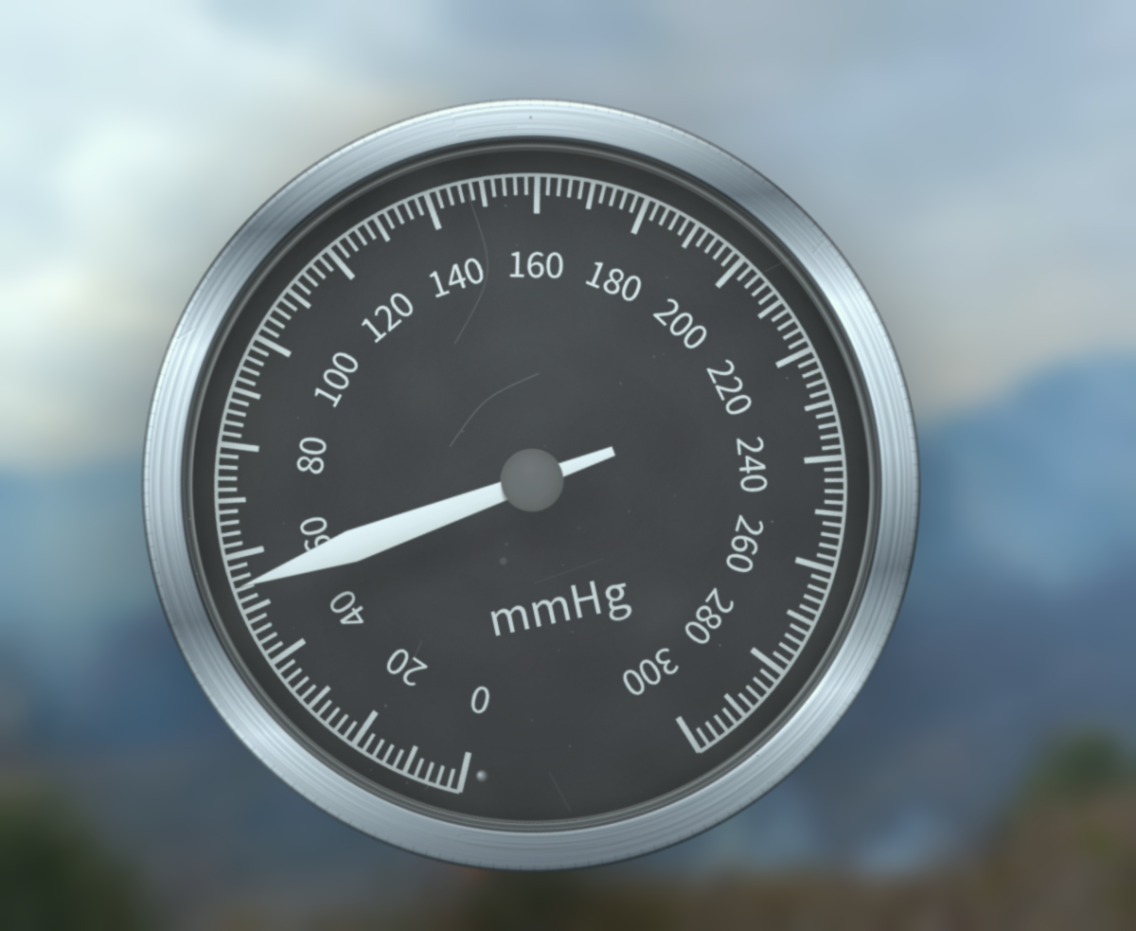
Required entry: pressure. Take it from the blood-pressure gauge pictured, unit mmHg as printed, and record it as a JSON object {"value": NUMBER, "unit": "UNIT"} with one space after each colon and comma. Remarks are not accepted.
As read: {"value": 54, "unit": "mmHg"}
